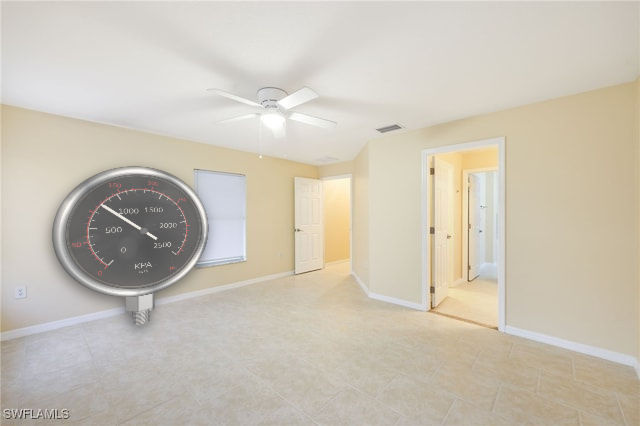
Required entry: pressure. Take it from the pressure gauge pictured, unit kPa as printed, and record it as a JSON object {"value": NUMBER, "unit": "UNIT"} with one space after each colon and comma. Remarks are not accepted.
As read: {"value": 800, "unit": "kPa"}
